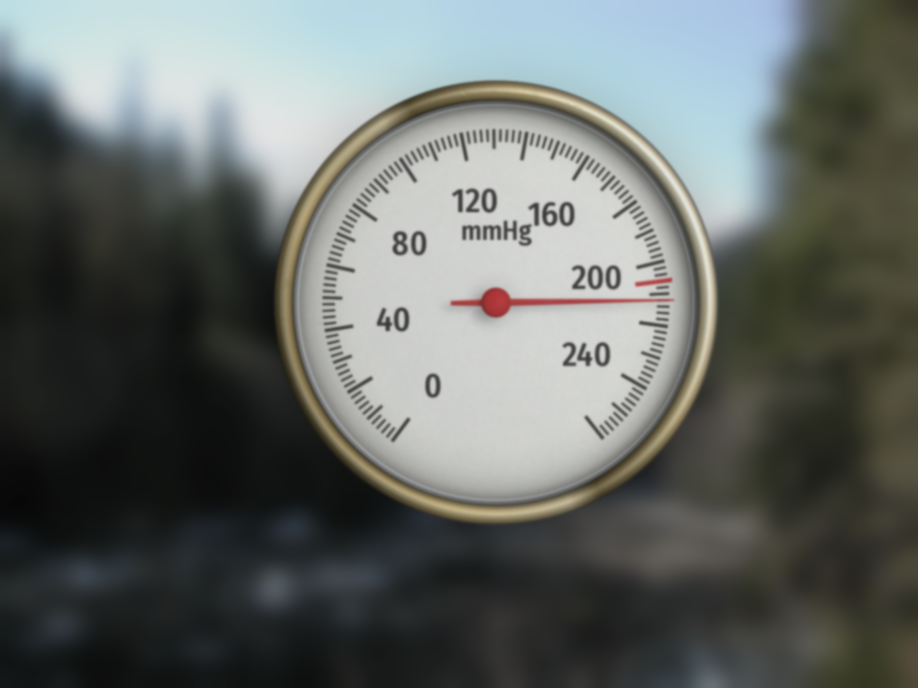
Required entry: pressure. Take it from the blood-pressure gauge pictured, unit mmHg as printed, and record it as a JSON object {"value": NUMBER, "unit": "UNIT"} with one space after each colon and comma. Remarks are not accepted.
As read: {"value": 212, "unit": "mmHg"}
